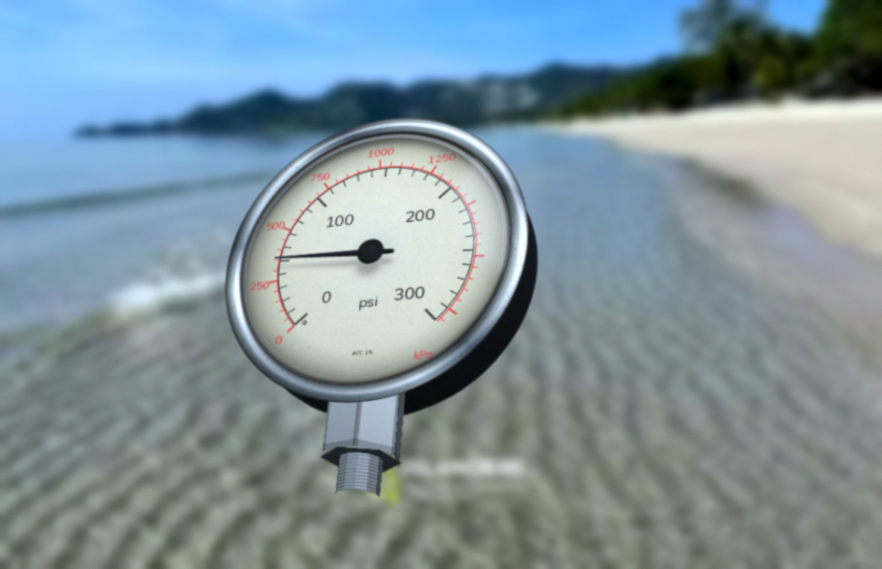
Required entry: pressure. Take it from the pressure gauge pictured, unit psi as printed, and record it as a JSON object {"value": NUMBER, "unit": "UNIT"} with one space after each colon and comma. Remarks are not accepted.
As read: {"value": 50, "unit": "psi"}
